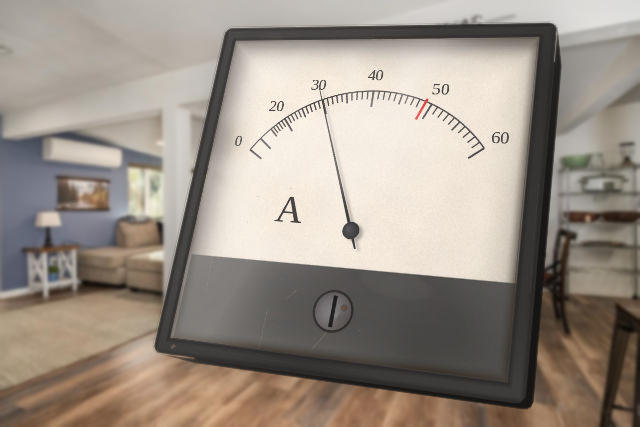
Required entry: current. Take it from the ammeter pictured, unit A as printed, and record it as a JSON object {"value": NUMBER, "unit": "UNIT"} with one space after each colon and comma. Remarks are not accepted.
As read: {"value": 30, "unit": "A"}
